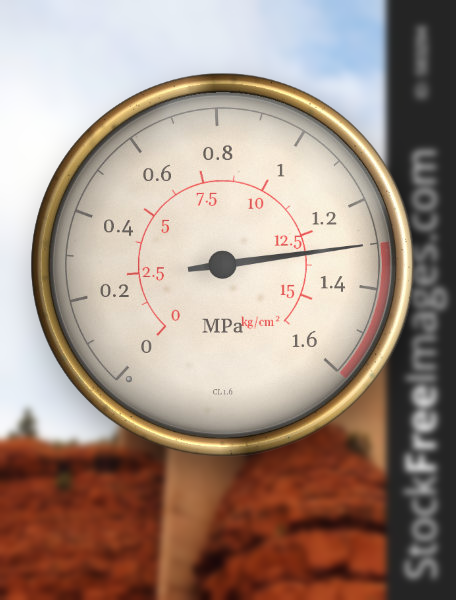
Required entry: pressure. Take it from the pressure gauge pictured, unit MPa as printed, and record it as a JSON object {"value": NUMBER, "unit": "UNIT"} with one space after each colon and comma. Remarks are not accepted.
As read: {"value": 1.3, "unit": "MPa"}
